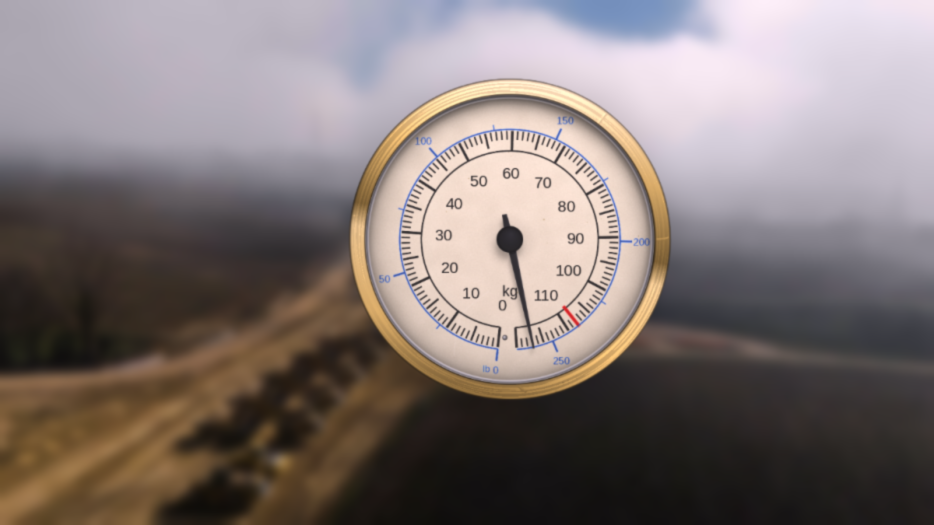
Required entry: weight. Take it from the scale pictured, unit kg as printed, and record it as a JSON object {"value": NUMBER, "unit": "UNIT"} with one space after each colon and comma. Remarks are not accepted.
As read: {"value": 117, "unit": "kg"}
